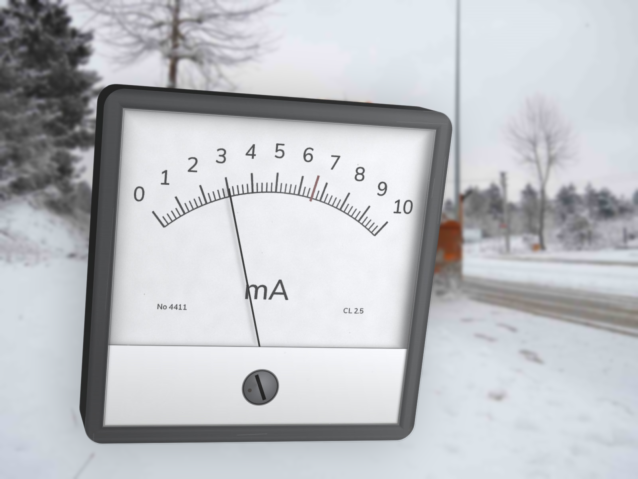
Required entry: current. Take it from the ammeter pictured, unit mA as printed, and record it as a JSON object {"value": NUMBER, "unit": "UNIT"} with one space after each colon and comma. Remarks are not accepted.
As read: {"value": 3, "unit": "mA"}
